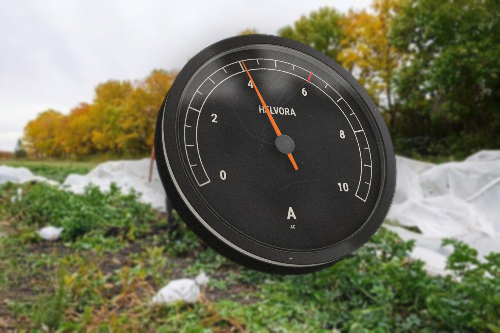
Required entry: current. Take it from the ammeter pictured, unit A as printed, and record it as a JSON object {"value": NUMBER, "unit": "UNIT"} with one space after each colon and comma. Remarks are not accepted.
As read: {"value": 4, "unit": "A"}
